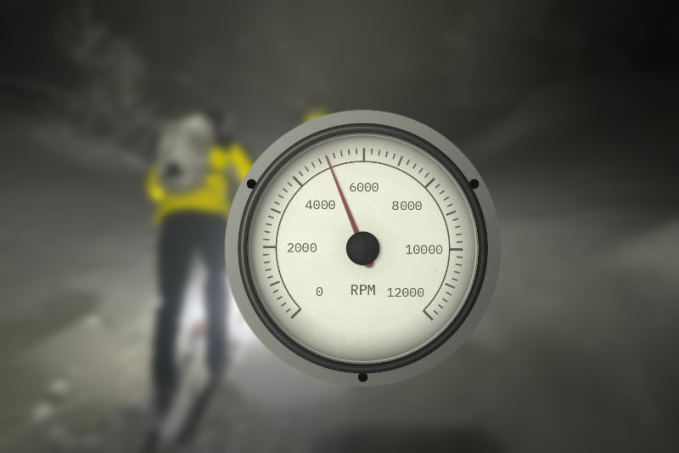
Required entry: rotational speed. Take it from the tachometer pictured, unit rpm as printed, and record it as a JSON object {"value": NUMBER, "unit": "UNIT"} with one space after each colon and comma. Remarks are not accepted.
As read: {"value": 5000, "unit": "rpm"}
